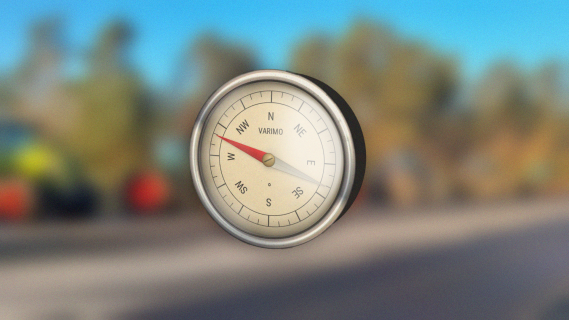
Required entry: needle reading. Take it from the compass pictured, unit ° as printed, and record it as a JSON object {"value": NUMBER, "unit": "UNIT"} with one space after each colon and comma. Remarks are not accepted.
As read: {"value": 290, "unit": "°"}
